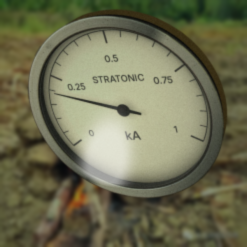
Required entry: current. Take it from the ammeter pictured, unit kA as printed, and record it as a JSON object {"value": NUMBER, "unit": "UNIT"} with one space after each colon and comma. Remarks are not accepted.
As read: {"value": 0.2, "unit": "kA"}
